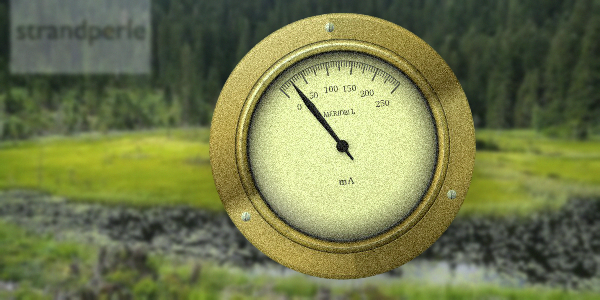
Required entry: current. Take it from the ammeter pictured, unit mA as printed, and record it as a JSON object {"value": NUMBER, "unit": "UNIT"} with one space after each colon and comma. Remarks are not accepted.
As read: {"value": 25, "unit": "mA"}
